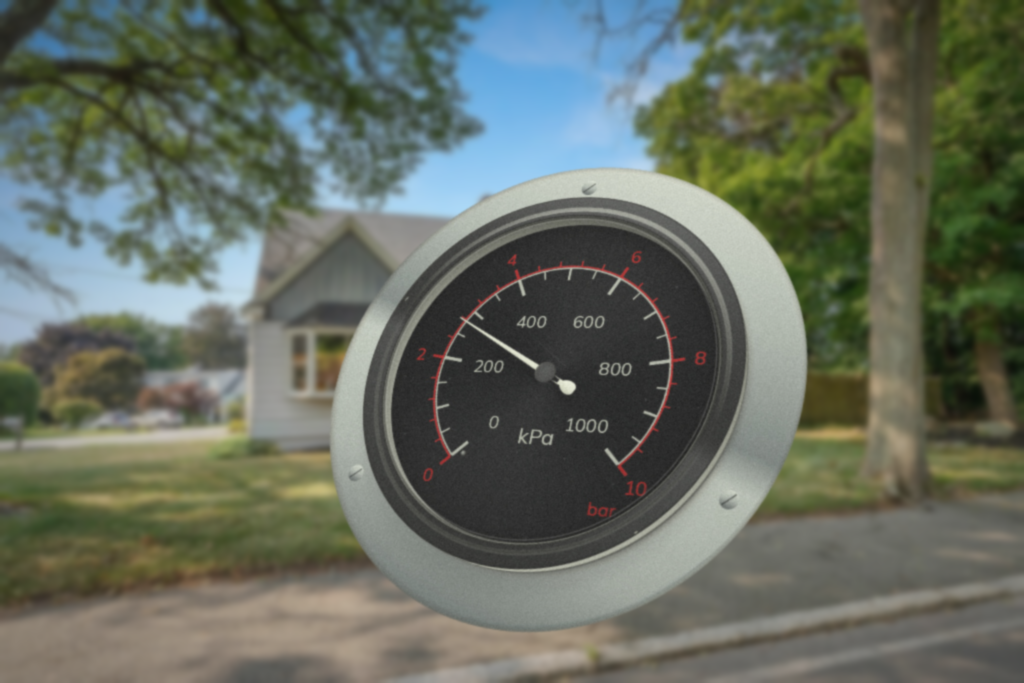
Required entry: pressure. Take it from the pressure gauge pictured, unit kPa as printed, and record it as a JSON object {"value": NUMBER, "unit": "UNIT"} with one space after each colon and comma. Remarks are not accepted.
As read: {"value": 275, "unit": "kPa"}
